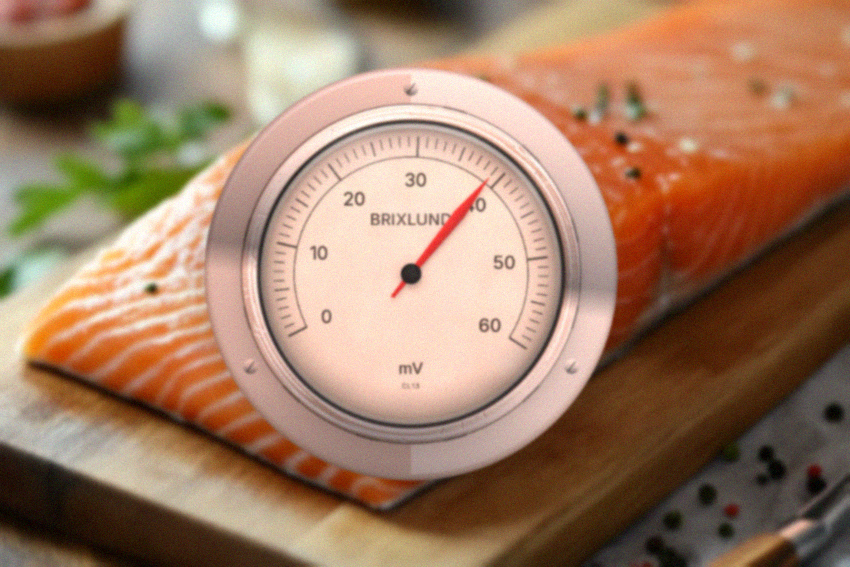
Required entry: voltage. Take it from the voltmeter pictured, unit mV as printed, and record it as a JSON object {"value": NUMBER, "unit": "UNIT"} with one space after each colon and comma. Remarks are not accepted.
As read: {"value": 39, "unit": "mV"}
